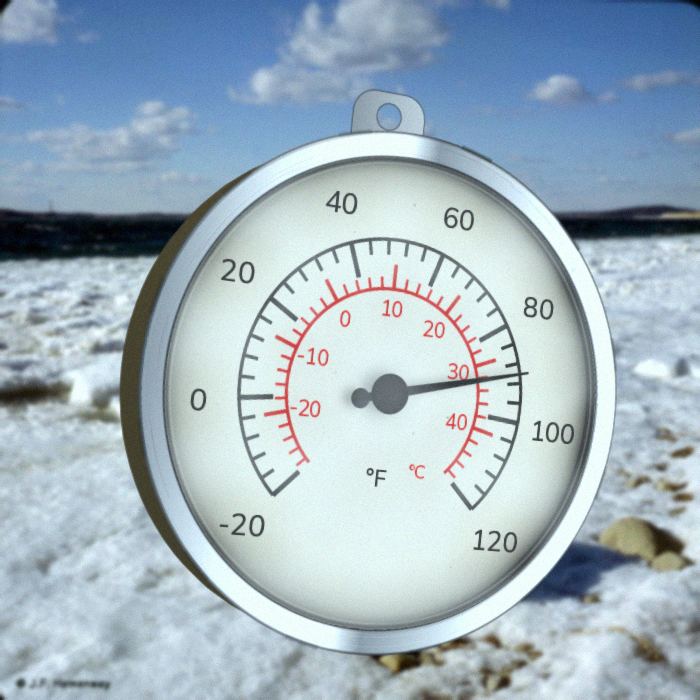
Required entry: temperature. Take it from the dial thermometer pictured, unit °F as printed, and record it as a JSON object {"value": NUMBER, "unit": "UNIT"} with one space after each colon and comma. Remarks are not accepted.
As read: {"value": 90, "unit": "°F"}
